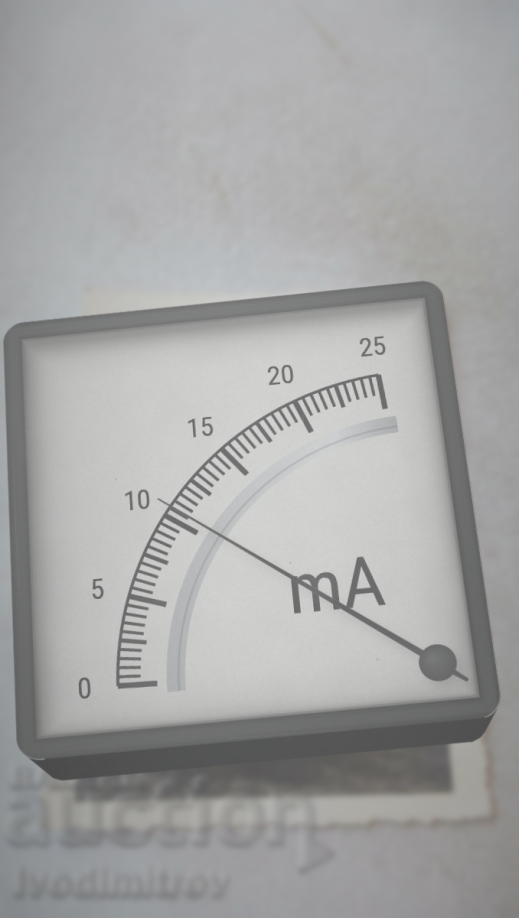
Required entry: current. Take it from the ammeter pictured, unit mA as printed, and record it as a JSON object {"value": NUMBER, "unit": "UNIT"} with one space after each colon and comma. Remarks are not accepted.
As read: {"value": 10.5, "unit": "mA"}
